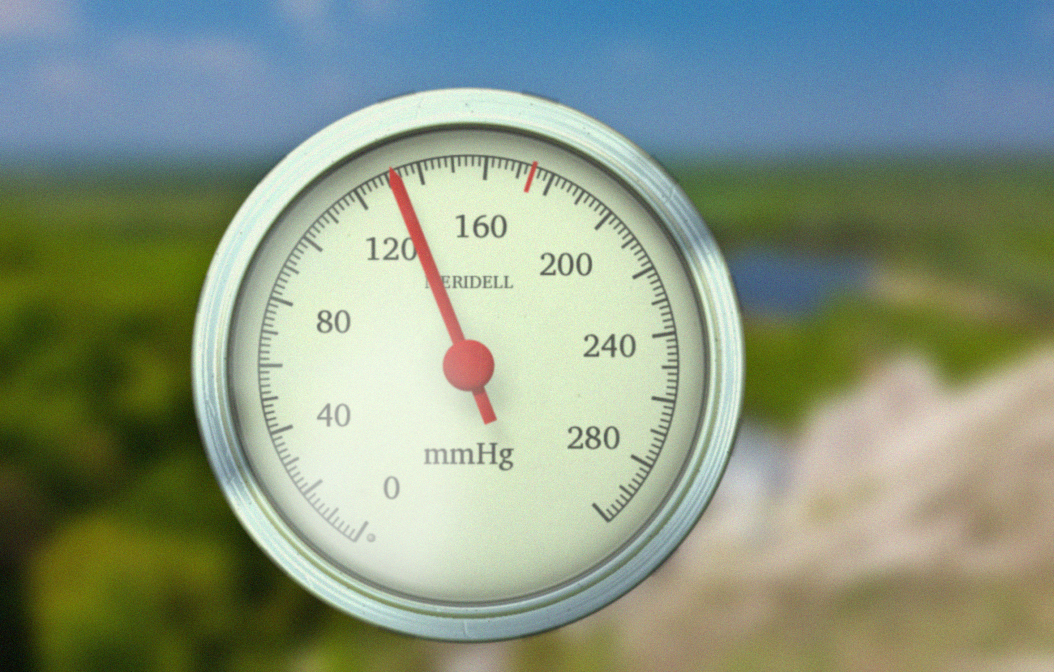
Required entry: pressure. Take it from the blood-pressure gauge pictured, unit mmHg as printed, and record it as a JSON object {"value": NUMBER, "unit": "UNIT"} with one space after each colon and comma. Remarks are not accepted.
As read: {"value": 132, "unit": "mmHg"}
